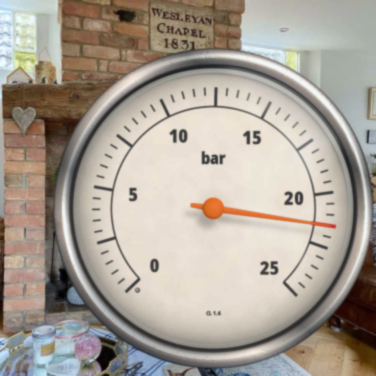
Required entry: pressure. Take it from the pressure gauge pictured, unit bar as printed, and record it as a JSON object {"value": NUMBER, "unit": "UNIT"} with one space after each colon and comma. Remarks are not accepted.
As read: {"value": 21.5, "unit": "bar"}
